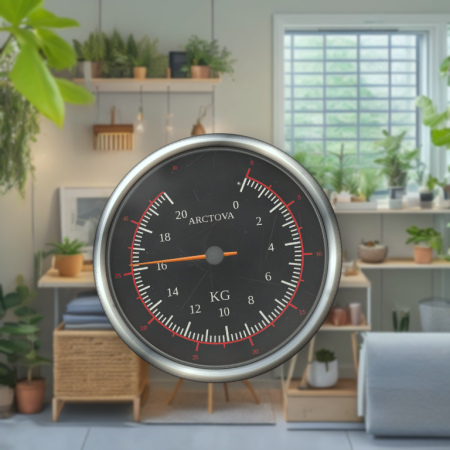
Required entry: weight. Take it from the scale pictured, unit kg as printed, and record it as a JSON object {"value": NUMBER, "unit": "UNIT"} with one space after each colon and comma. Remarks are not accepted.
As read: {"value": 16.2, "unit": "kg"}
